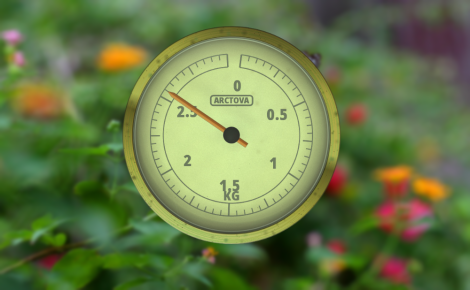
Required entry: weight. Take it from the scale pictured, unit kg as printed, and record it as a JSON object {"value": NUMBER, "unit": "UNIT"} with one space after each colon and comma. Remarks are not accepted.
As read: {"value": 2.55, "unit": "kg"}
